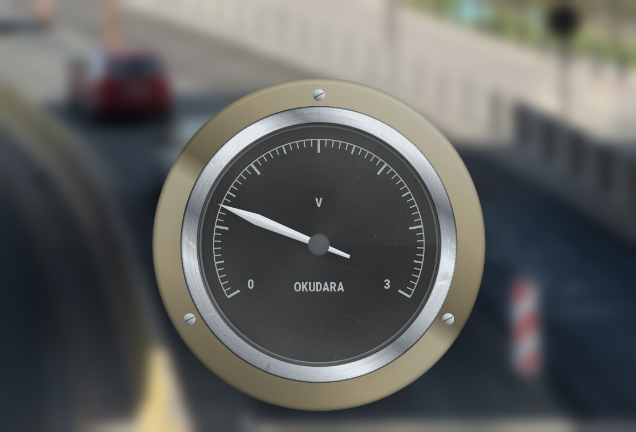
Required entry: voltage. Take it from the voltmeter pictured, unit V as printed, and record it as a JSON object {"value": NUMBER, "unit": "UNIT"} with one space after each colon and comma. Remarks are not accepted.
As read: {"value": 0.65, "unit": "V"}
